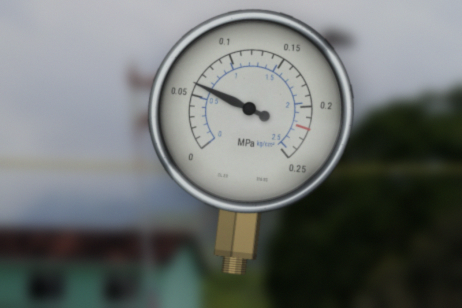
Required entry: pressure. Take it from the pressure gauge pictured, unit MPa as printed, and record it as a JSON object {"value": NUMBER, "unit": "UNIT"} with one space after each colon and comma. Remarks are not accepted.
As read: {"value": 0.06, "unit": "MPa"}
